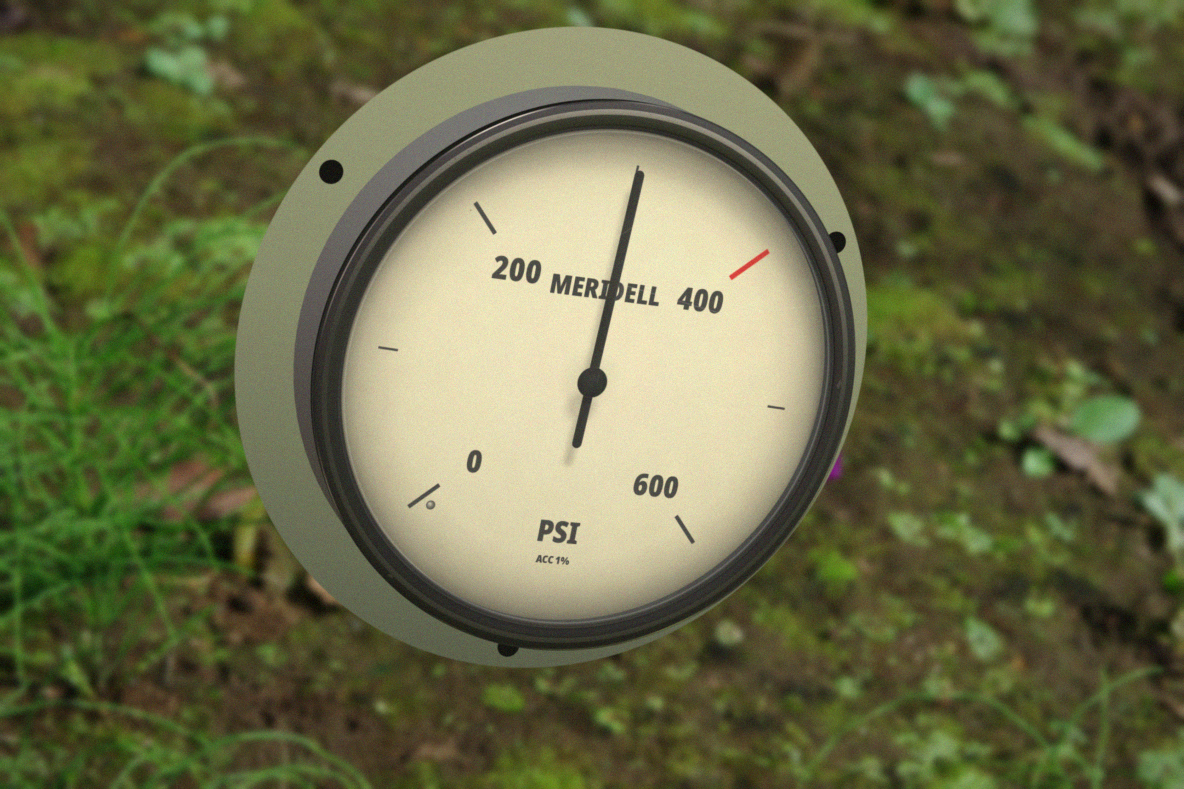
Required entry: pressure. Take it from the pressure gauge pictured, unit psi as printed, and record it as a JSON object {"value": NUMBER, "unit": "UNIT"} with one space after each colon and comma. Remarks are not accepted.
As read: {"value": 300, "unit": "psi"}
